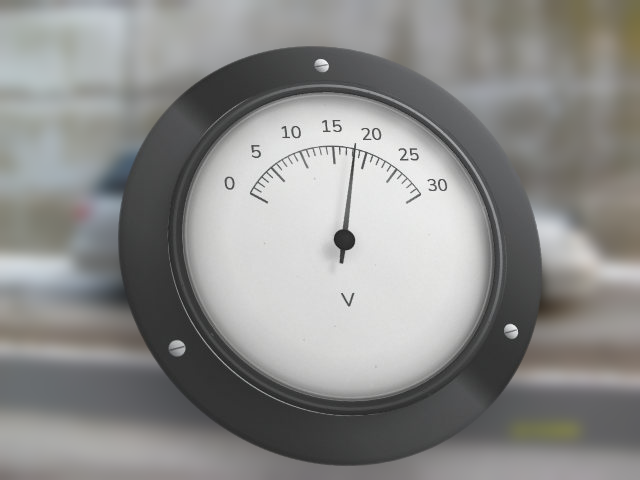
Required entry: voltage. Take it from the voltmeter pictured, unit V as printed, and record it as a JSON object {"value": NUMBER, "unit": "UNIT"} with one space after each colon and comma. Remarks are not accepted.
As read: {"value": 18, "unit": "V"}
